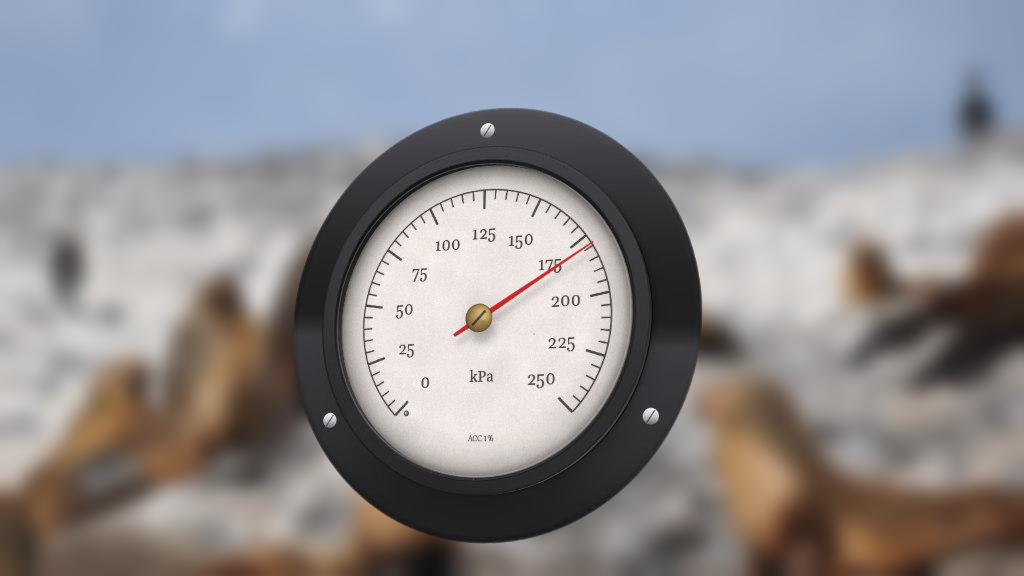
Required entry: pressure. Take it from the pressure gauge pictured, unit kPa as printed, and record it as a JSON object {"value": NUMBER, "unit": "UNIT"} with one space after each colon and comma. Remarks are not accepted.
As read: {"value": 180, "unit": "kPa"}
